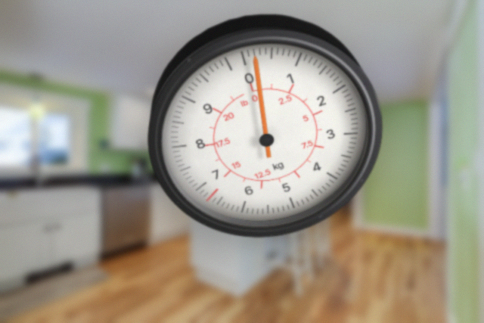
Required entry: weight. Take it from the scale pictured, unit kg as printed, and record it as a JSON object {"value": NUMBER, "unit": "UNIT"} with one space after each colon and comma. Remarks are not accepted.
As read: {"value": 0.2, "unit": "kg"}
